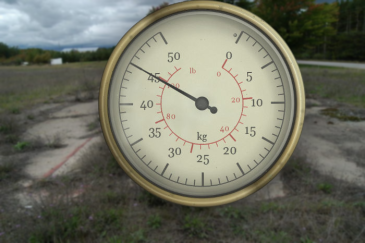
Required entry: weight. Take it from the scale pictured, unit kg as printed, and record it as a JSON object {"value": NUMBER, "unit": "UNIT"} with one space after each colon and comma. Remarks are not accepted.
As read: {"value": 45, "unit": "kg"}
